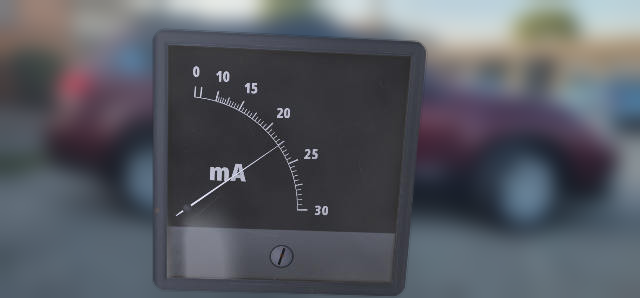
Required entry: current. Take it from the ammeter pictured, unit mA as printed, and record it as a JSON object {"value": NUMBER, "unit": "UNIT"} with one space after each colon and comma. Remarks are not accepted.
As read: {"value": 22.5, "unit": "mA"}
